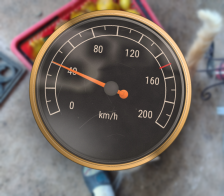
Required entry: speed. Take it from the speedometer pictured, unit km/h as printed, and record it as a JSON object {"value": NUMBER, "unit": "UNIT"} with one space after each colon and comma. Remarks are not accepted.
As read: {"value": 40, "unit": "km/h"}
